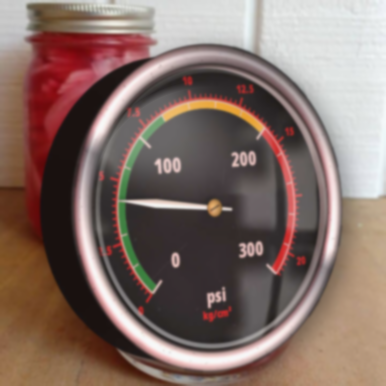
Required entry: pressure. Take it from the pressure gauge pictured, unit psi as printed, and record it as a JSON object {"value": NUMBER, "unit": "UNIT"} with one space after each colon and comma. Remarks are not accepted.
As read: {"value": 60, "unit": "psi"}
